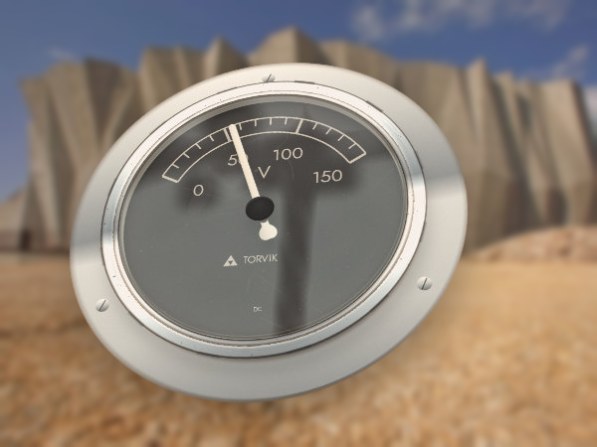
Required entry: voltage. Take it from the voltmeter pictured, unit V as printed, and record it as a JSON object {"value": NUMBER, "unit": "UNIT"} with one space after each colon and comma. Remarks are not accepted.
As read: {"value": 55, "unit": "V"}
